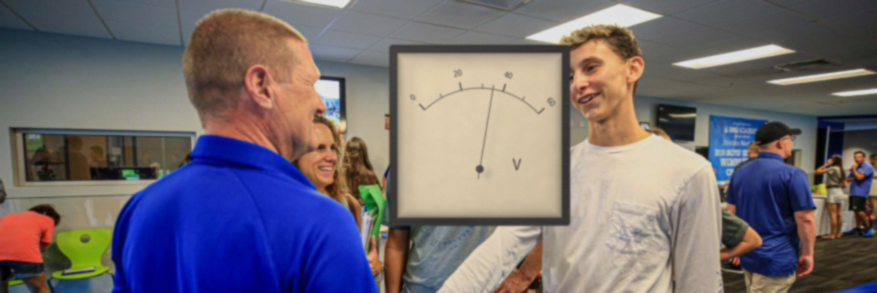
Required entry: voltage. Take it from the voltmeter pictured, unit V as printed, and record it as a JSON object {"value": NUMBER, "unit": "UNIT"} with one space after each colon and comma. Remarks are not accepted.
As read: {"value": 35, "unit": "V"}
